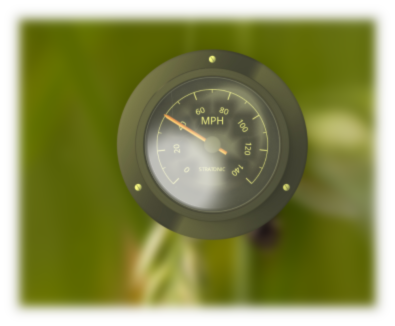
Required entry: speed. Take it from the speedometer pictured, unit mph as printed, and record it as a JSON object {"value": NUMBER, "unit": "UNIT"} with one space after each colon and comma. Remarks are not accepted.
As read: {"value": 40, "unit": "mph"}
